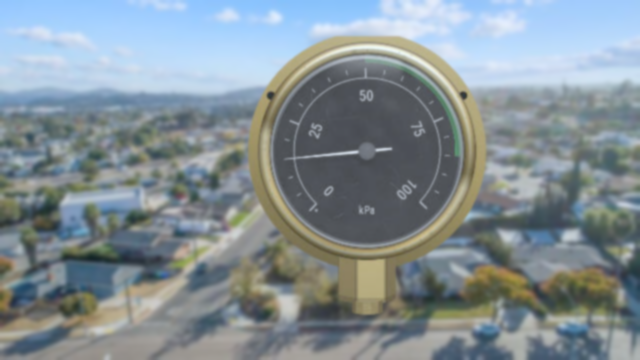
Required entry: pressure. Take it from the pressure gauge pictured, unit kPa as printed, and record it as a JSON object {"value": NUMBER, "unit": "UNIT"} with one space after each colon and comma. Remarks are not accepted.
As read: {"value": 15, "unit": "kPa"}
